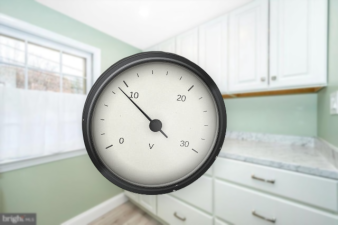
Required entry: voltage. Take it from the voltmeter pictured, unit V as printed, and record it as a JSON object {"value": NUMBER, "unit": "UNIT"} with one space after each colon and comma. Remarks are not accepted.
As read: {"value": 9, "unit": "V"}
